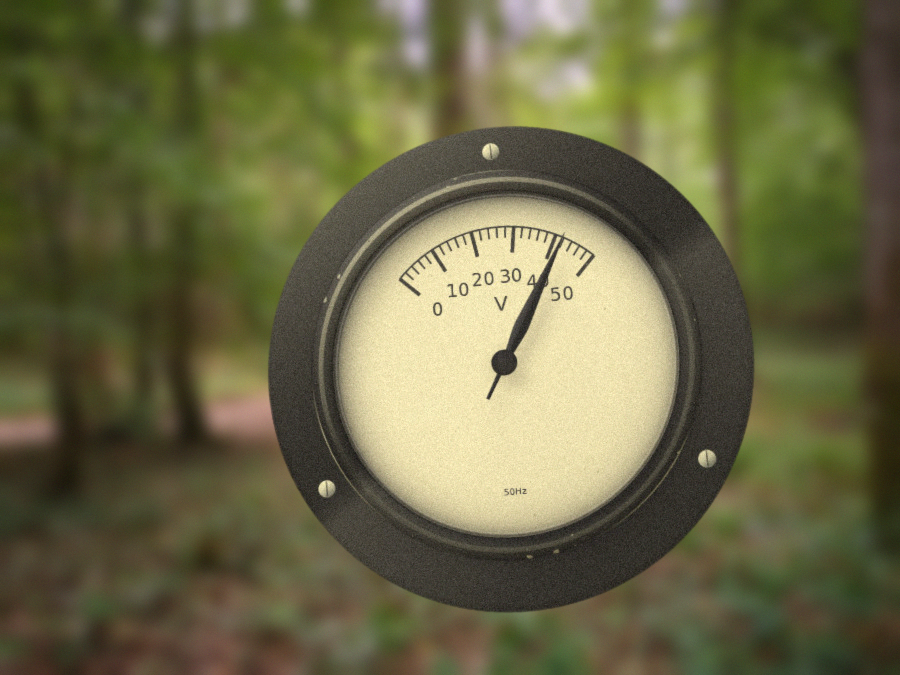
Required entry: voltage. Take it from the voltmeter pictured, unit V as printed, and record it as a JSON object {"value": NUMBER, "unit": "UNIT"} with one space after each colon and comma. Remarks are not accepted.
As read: {"value": 42, "unit": "V"}
